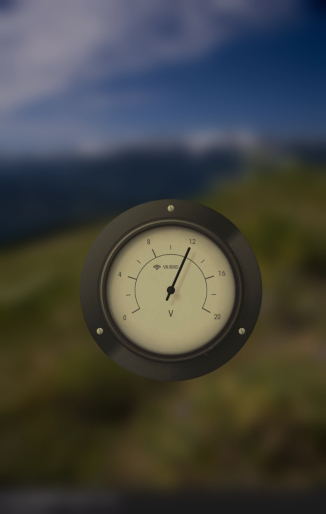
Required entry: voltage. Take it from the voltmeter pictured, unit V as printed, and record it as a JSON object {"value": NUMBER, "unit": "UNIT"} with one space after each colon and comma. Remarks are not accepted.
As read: {"value": 12, "unit": "V"}
